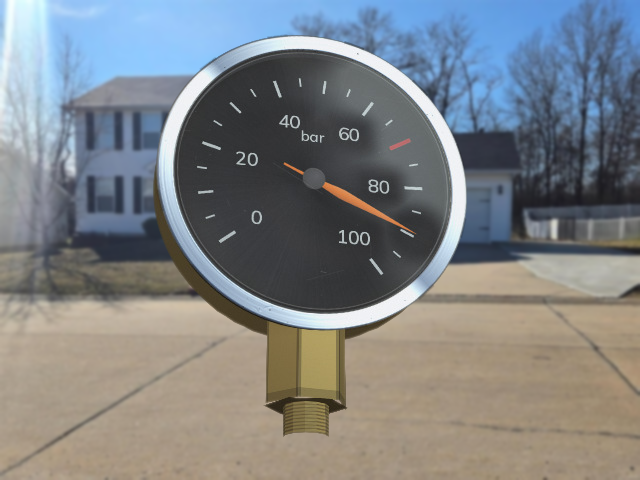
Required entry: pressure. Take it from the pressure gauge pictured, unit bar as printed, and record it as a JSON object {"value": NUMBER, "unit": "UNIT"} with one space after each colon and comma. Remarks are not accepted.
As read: {"value": 90, "unit": "bar"}
